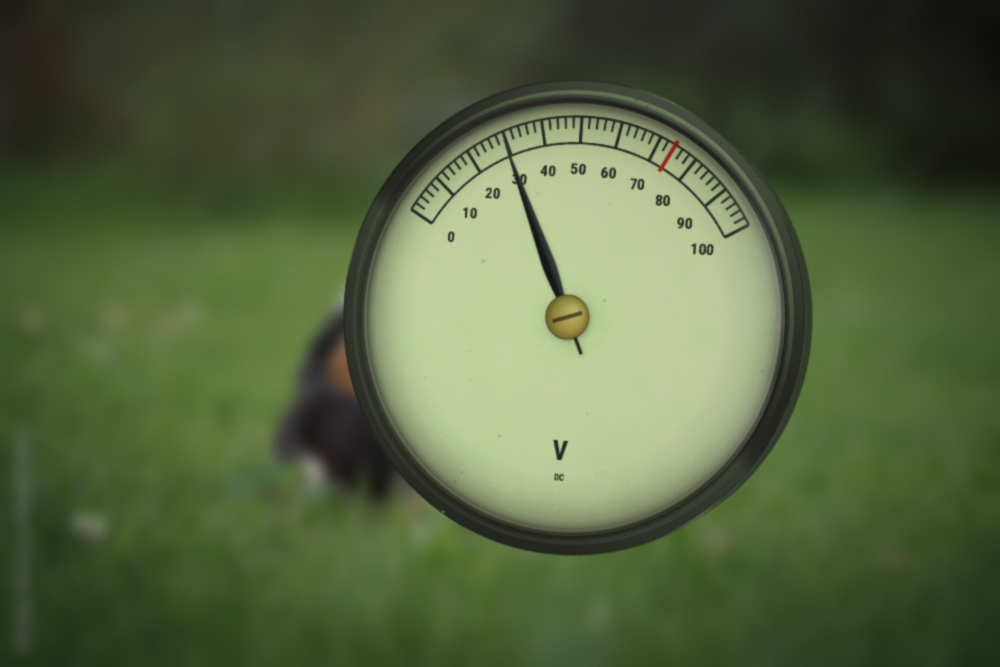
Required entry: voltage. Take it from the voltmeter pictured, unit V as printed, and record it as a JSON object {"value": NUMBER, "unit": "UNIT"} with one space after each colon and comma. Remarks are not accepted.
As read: {"value": 30, "unit": "V"}
